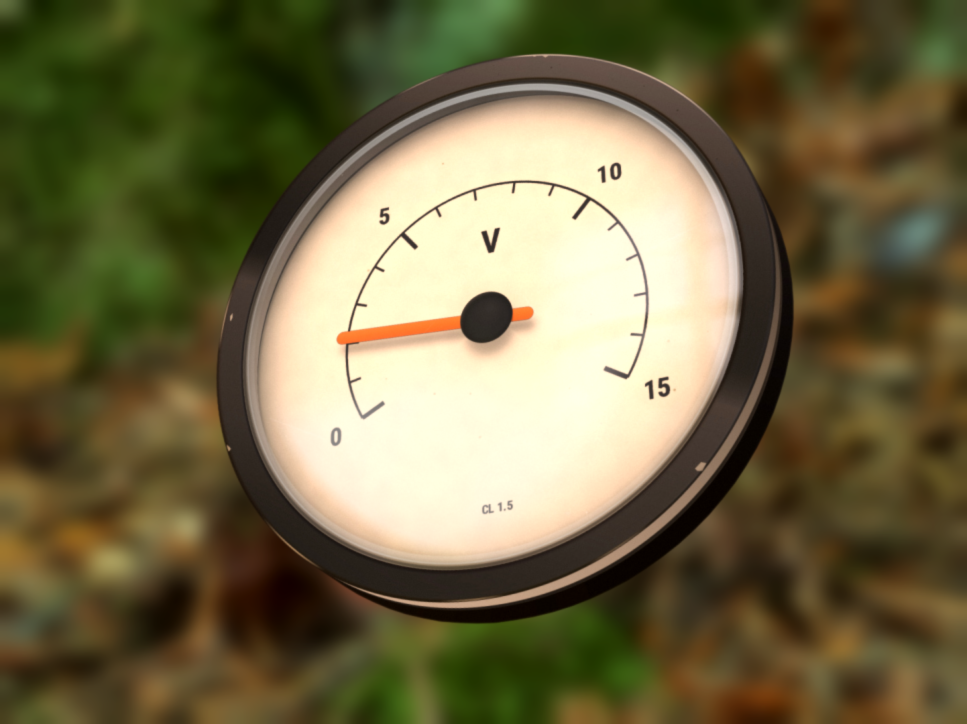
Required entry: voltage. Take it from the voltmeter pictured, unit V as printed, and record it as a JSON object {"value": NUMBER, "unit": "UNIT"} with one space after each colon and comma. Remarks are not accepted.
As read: {"value": 2, "unit": "V"}
